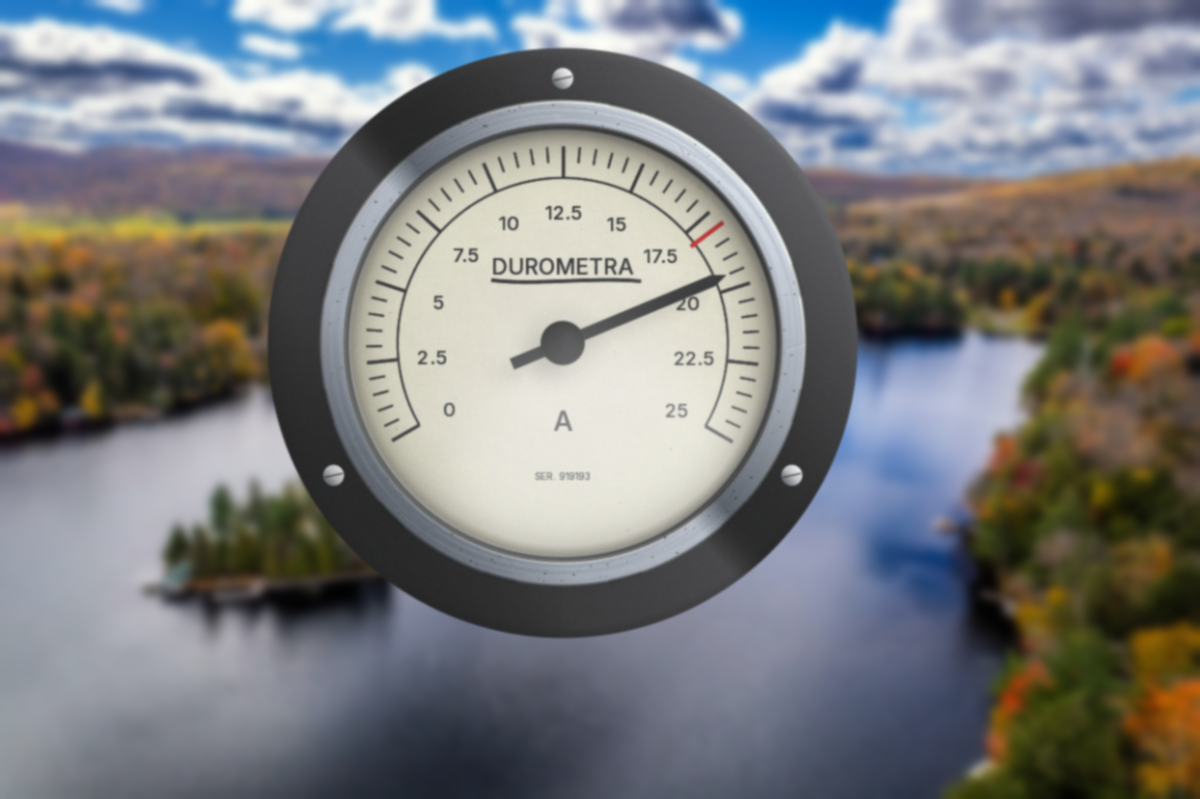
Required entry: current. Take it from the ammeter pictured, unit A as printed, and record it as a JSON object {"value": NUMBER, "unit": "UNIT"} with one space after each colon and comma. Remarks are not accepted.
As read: {"value": 19.5, "unit": "A"}
